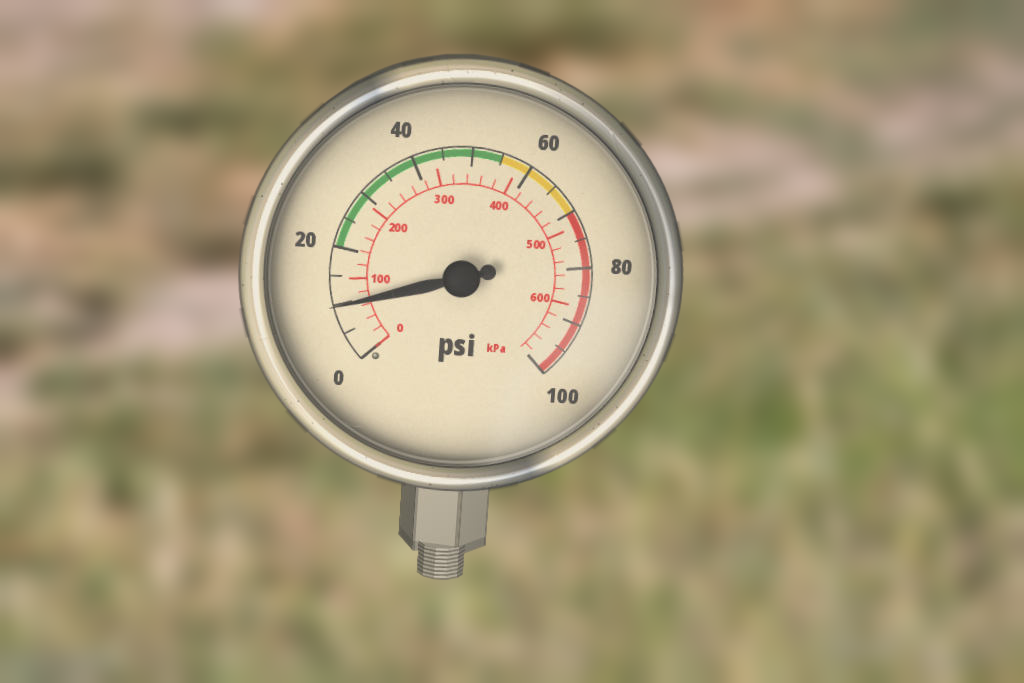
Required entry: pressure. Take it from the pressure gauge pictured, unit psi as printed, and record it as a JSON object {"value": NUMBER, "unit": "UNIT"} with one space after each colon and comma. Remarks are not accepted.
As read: {"value": 10, "unit": "psi"}
